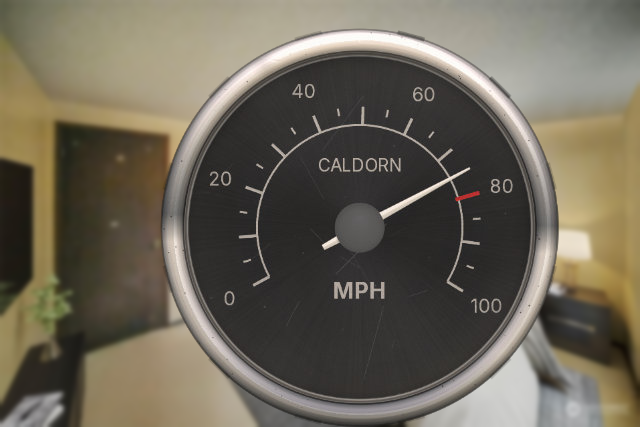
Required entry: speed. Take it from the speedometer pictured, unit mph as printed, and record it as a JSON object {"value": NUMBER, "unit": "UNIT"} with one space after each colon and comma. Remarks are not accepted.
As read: {"value": 75, "unit": "mph"}
